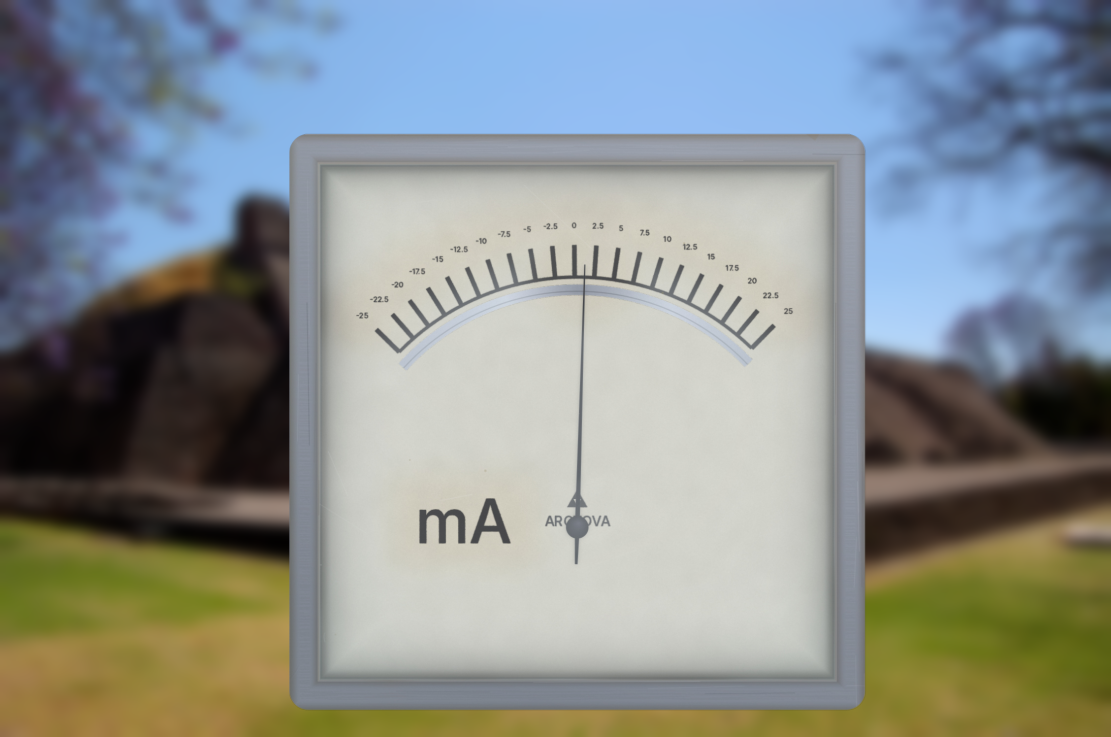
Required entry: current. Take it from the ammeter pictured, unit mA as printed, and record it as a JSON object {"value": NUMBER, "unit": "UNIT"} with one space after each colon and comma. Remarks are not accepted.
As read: {"value": 1.25, "unit": "mA"}
